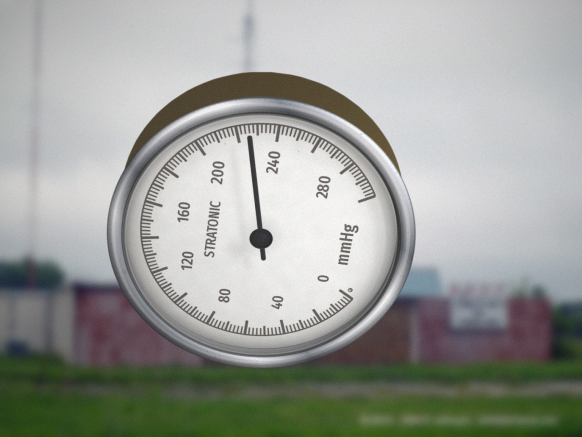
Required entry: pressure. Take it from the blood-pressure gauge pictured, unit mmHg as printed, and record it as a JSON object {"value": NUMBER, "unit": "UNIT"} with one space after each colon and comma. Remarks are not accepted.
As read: {"value": 226, "unit": "mmHg"}
